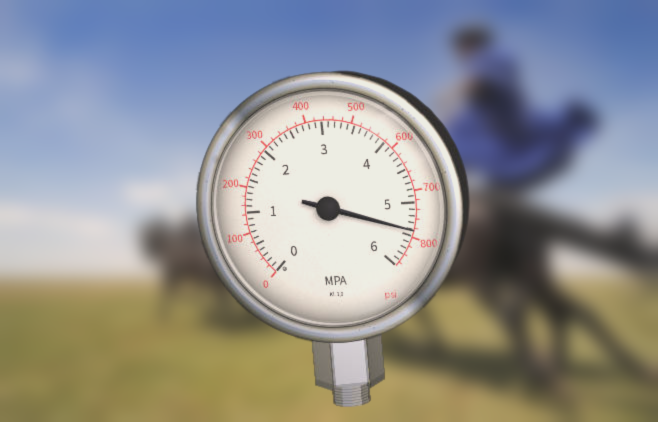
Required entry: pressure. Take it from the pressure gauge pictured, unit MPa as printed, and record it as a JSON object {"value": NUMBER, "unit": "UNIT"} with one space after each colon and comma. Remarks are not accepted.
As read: {"value": 5.4, "unit": "MPa"}
